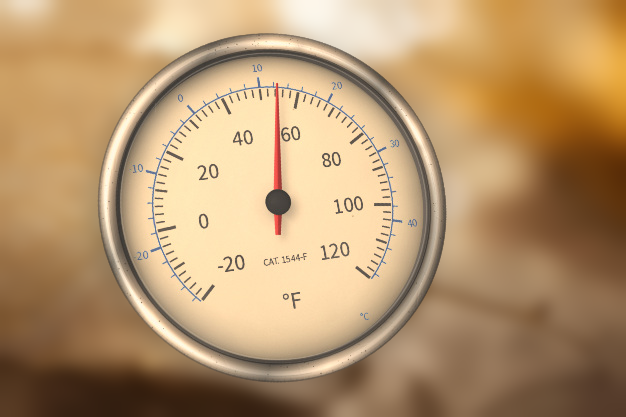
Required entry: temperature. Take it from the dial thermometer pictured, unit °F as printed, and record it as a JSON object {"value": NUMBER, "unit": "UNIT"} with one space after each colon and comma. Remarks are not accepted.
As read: {"value": 54, "unit": "°F"}
